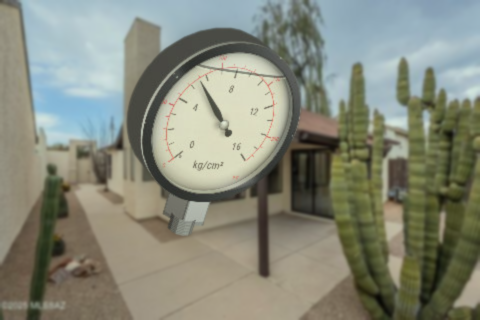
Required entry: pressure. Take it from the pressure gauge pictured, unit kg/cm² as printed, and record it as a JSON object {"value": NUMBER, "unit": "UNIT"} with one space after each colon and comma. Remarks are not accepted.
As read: {"value": 5.5, "unit": "kg/cm²"}
